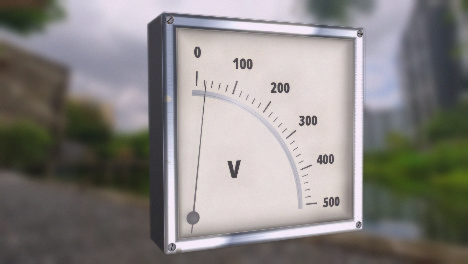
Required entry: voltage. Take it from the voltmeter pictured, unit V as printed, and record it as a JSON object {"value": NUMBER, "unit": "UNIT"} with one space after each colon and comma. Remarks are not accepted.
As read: {"value": 20, "unit": "V"}
